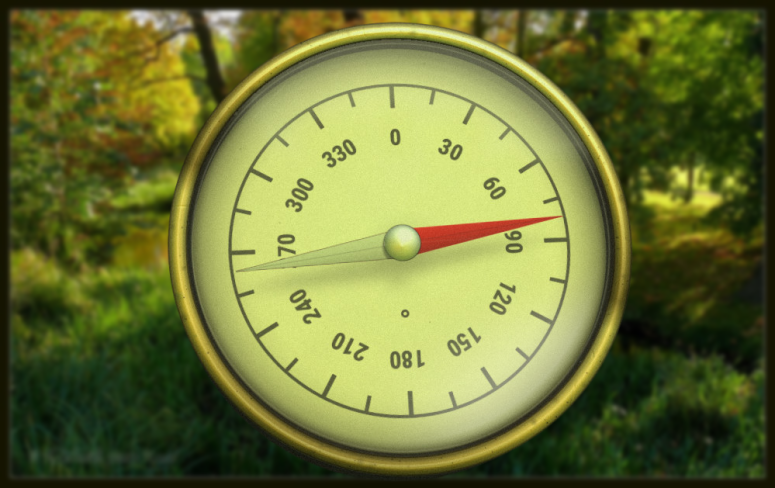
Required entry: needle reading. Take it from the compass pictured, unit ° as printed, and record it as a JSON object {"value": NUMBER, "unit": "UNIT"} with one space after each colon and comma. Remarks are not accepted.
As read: {"value": 82.5, "unit": "°"}
